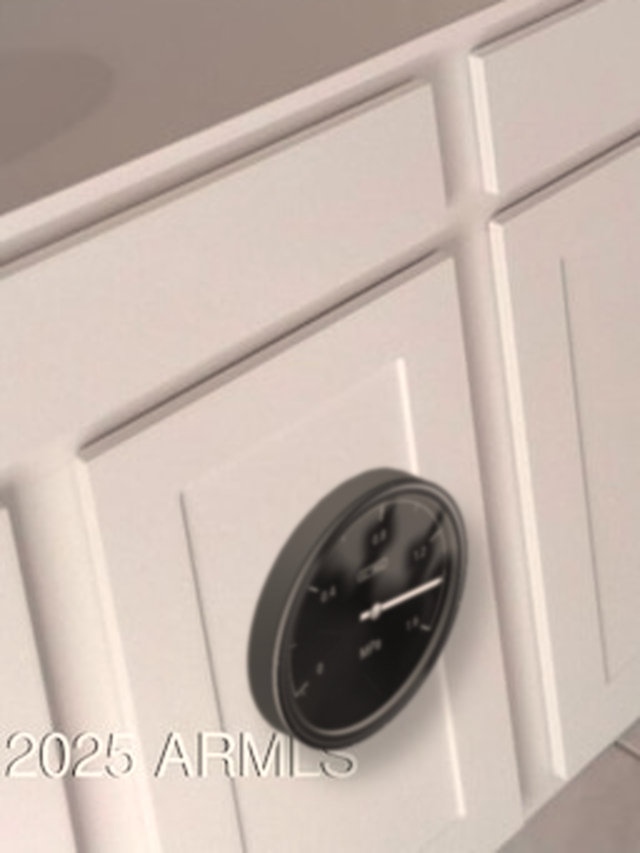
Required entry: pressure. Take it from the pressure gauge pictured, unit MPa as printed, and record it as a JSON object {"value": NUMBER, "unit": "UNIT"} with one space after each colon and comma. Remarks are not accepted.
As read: {"value": 1.4, "unit": "MPa"}
